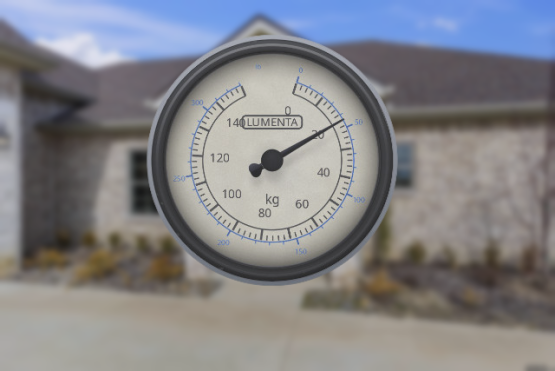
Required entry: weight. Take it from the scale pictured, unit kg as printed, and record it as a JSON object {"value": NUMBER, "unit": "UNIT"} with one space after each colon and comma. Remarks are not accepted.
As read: {"value": 20, "unit": "kg"}
